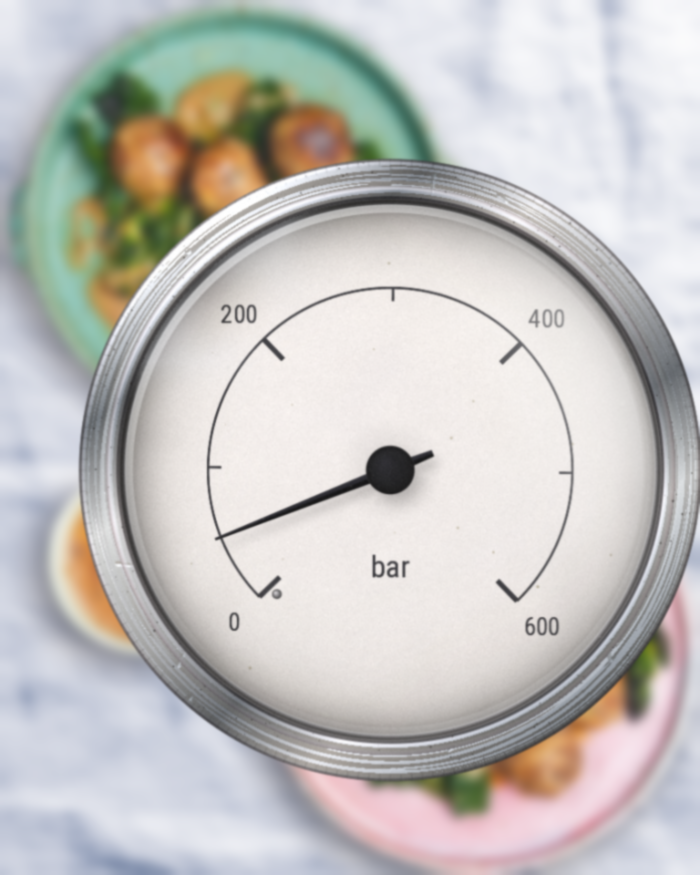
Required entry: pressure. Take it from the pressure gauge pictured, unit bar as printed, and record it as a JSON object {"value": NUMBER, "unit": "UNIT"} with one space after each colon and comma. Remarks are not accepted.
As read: {"value": 50, "unit": "bar"}
